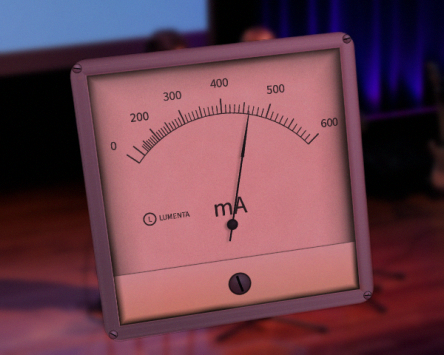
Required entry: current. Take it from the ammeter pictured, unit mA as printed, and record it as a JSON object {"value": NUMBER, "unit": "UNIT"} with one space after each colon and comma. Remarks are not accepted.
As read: {"value": 460, "unit": "mA"}
